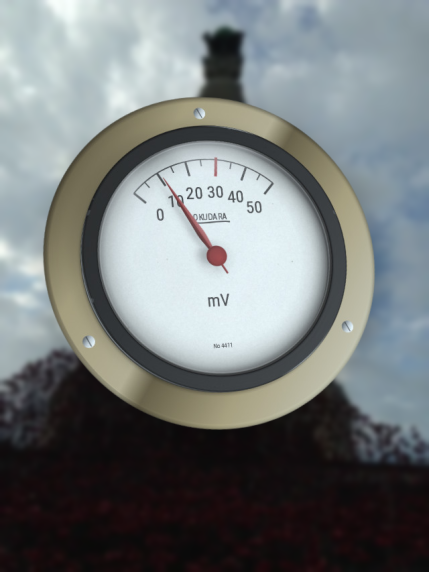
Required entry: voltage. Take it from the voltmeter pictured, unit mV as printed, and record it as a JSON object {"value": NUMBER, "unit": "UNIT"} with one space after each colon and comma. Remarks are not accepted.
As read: {"value": 10, "unit": "mV"}
